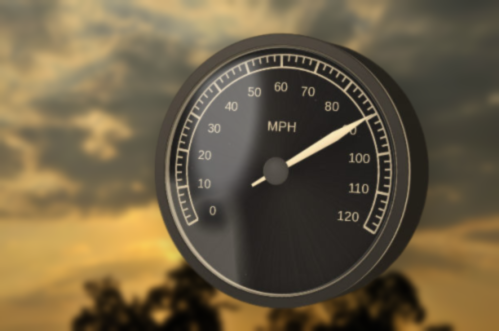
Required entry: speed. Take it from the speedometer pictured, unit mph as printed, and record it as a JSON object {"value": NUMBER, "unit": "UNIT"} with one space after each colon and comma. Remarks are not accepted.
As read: {"value": 90, "unit": "mph"}
